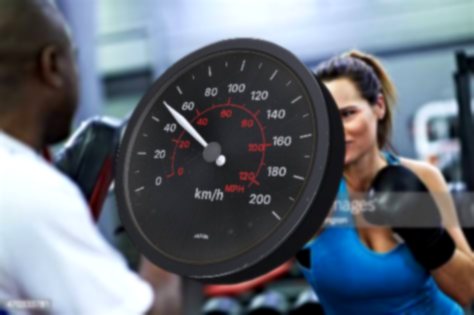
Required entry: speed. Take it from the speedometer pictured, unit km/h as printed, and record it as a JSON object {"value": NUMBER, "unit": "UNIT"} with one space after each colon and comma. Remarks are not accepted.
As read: {"value": 50, "unit": "km/h"}
